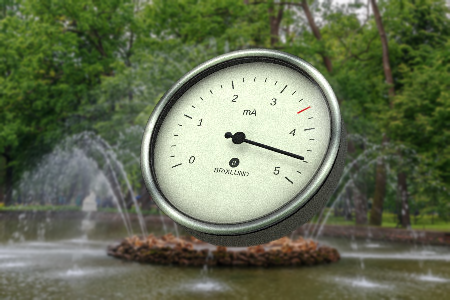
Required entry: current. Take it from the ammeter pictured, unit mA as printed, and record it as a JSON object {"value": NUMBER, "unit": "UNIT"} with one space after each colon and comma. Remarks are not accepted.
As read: {"value": 4.6, "unit": "mA"}
